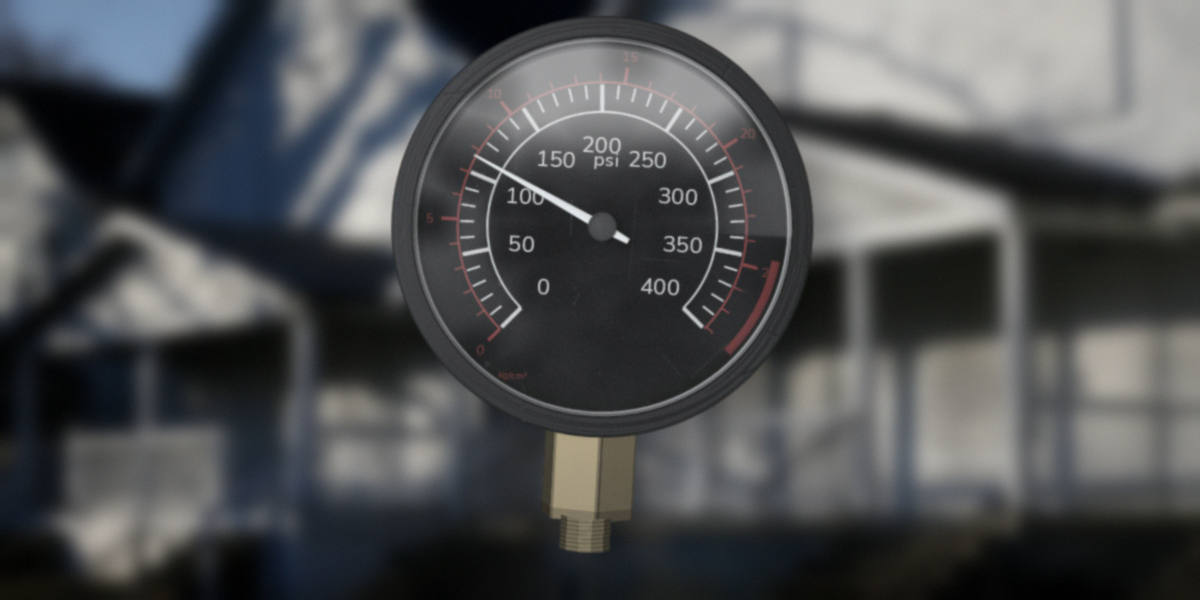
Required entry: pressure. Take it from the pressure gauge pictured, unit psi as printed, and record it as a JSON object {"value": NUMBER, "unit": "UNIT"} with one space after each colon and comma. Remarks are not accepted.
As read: {"value": 110, "unit": "psi"}
